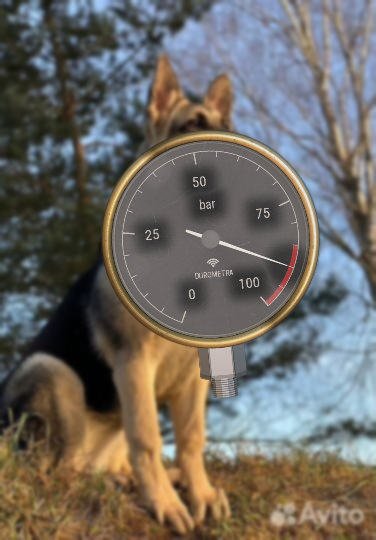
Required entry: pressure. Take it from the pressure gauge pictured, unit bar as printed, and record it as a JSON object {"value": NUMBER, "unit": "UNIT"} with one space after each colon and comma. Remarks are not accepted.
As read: {"value": 90, "unit": "bar"}
